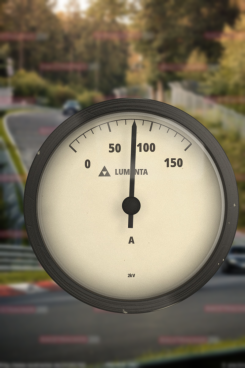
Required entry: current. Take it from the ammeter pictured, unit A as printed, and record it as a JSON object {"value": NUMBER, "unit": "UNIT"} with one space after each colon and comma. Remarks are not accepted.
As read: {"value": 80, "unit": "A"}
